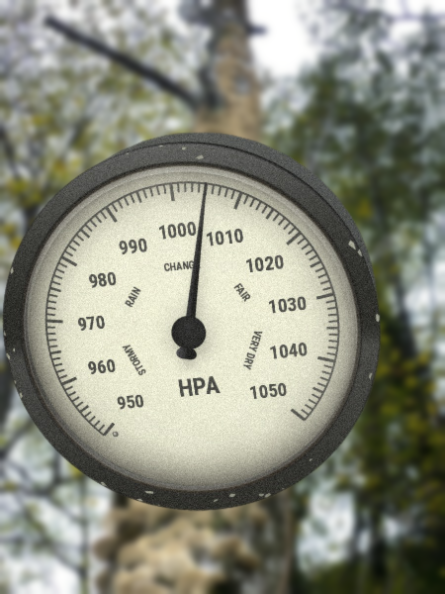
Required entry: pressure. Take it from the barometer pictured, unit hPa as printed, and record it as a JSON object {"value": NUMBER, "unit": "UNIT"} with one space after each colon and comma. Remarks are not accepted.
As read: {"value": 1005, "unit": "hPa"}
